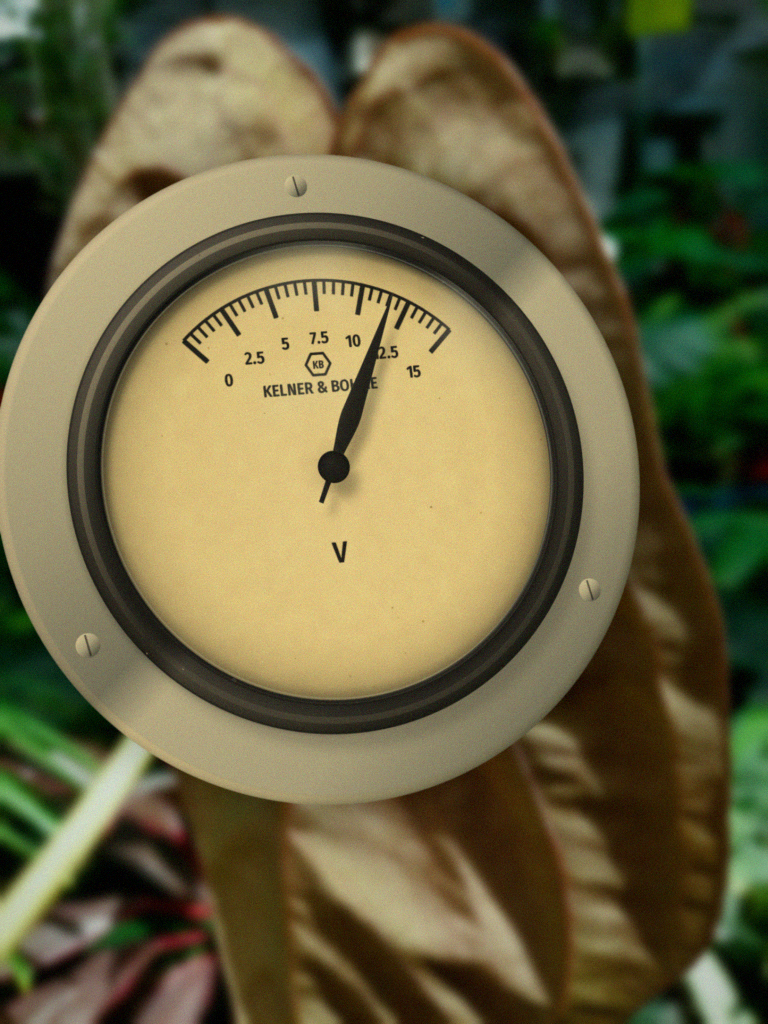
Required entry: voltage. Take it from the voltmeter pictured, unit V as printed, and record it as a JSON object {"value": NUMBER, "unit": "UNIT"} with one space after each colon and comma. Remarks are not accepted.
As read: {"value": 11.5, "unit": "V"}
